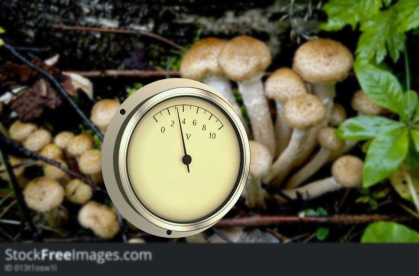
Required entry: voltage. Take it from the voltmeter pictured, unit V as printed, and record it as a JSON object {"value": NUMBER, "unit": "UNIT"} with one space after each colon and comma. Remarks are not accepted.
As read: {"value": 3, "unit": "V"}
